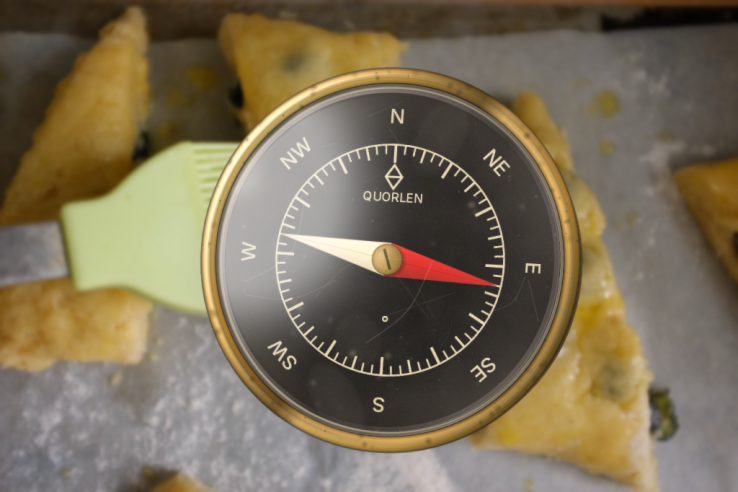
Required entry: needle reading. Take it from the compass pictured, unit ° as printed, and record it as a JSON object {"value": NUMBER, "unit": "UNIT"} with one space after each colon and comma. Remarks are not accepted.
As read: {"value": 100, "unit": "°"}
